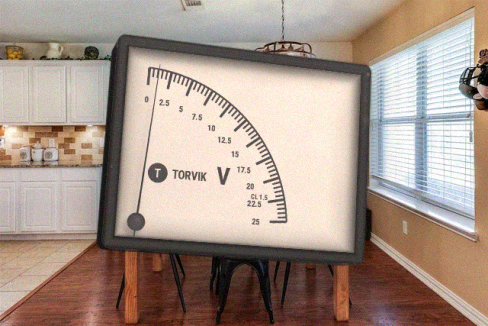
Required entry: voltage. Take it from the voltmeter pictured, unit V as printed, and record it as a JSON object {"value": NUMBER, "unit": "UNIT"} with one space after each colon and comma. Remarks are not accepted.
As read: {"value": 1, "unit": "V"}
